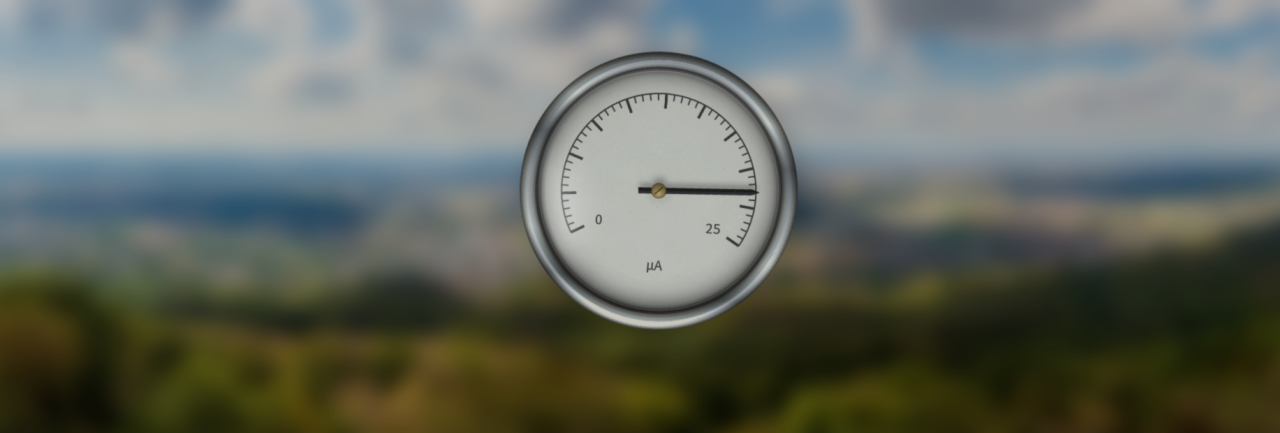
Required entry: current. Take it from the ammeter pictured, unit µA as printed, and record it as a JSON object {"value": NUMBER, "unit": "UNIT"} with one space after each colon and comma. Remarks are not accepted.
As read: {"value": 21.5, "unit": "µA"}
